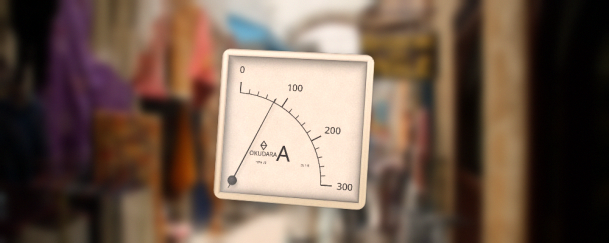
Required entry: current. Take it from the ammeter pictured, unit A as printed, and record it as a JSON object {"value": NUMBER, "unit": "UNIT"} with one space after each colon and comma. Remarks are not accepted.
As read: {"value": 80, "unit": "A"}
